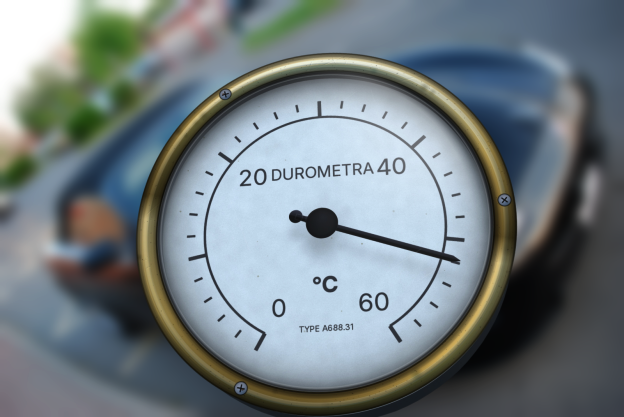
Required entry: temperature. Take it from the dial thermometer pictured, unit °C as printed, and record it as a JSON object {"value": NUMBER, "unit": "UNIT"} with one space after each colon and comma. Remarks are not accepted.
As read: {"value": 52, "unit": "°C"}
